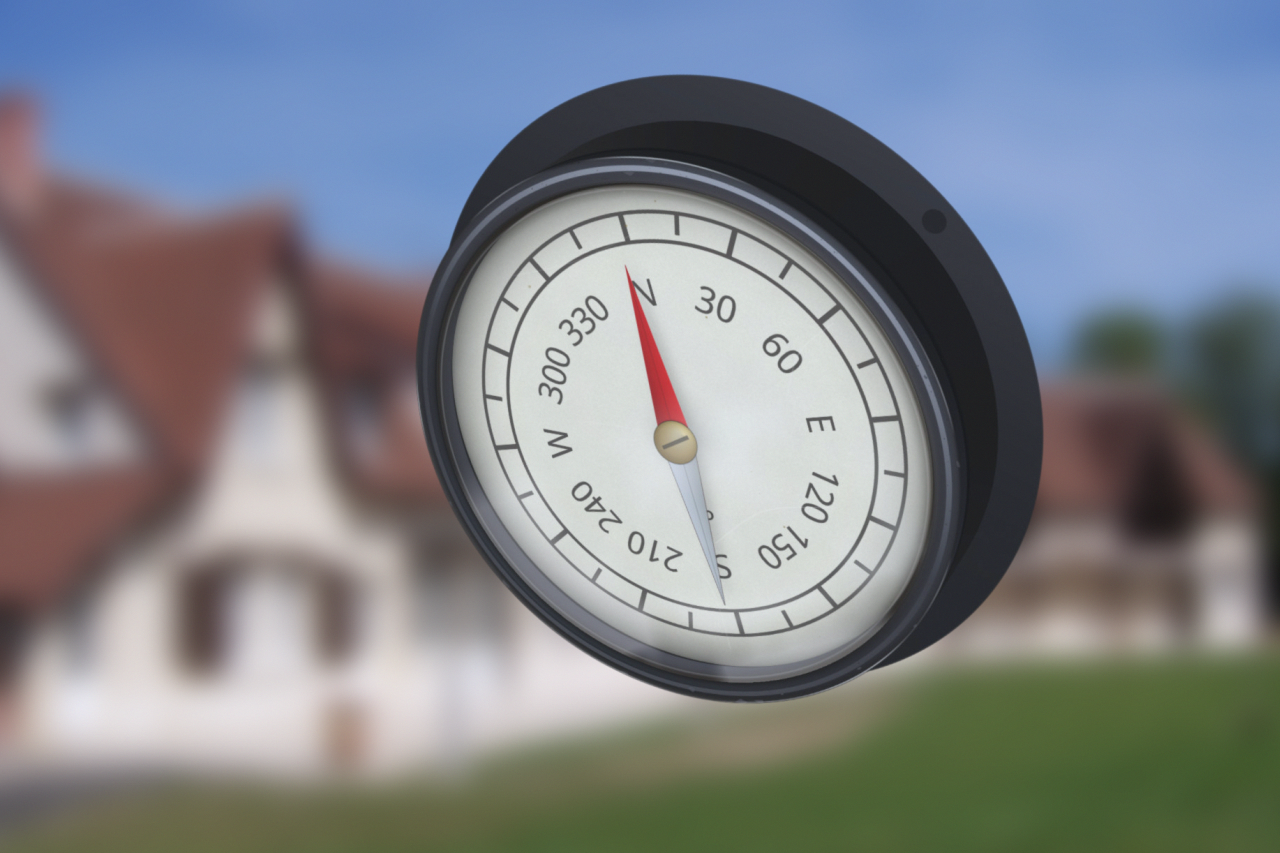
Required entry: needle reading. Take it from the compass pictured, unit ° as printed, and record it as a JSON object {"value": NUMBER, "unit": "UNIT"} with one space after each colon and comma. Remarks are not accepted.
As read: {"value": 0, "unit": "°"}
